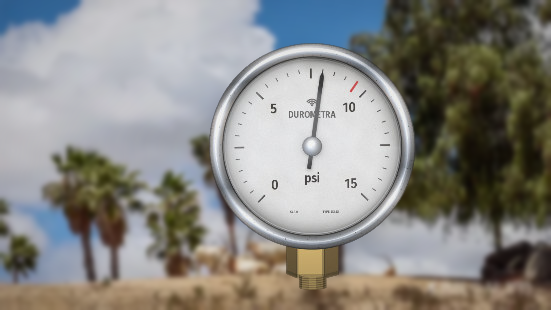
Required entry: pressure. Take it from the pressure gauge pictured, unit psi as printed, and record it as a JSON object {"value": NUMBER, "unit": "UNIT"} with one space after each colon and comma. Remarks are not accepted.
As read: {"value": 8, "unit": "psi"}
